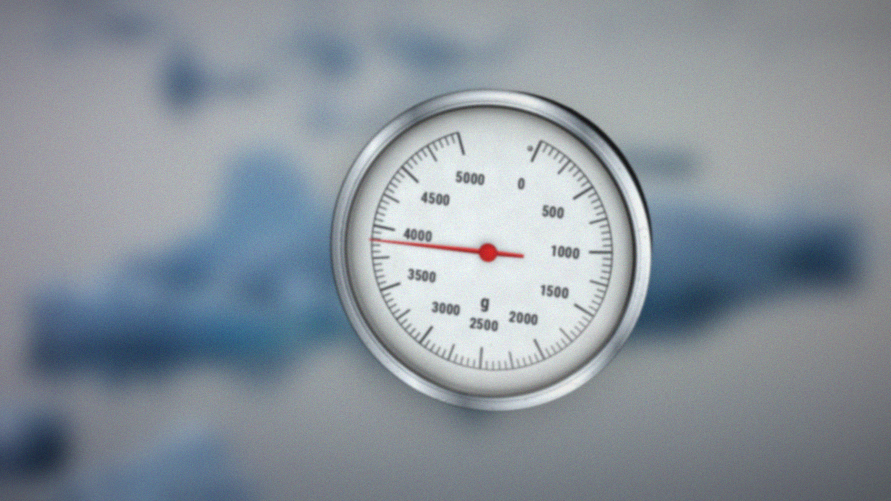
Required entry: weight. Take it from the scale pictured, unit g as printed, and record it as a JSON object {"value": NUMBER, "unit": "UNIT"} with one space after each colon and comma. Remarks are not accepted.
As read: {"value": 3900, "unit": "g"}
